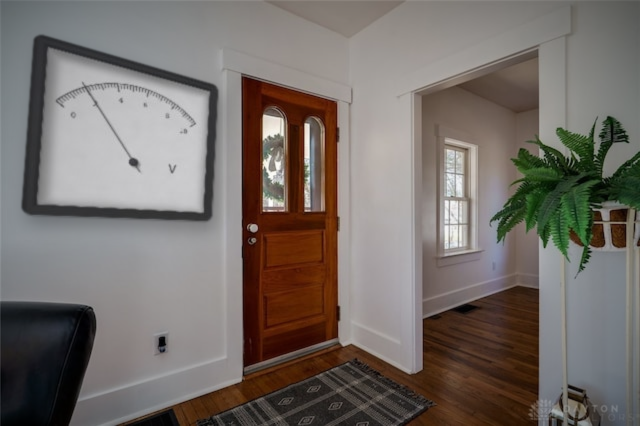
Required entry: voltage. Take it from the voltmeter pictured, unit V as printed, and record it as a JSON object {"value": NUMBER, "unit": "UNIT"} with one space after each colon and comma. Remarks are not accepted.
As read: {"value": 2, "unit": "V"}
